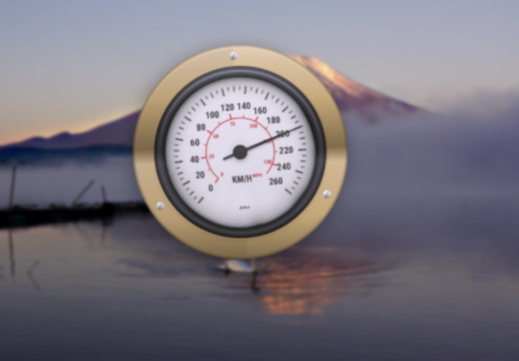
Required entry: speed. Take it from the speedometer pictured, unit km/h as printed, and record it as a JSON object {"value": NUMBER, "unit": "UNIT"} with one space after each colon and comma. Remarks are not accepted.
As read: {"value": 200, "unit": "km/h"}
